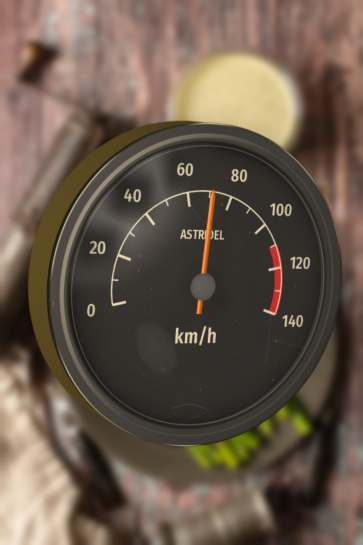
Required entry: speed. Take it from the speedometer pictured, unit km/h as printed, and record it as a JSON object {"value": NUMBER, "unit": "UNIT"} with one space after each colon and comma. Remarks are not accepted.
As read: {"value": 70, "unit": "km/h"}
